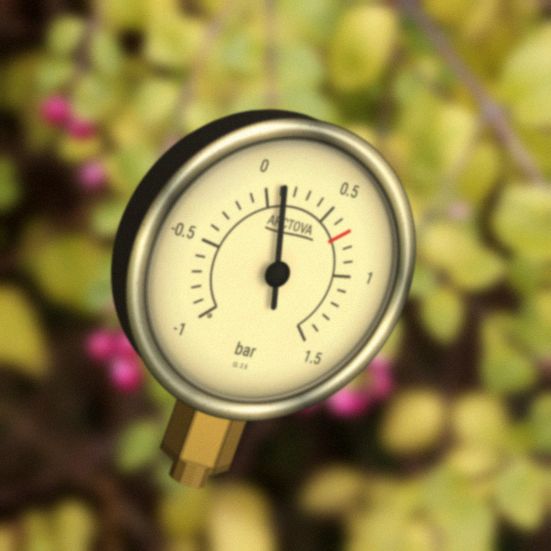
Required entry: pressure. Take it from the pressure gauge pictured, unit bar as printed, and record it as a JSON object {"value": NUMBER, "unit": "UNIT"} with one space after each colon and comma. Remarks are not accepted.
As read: {"value": 0.1, "unit": "bar"}
